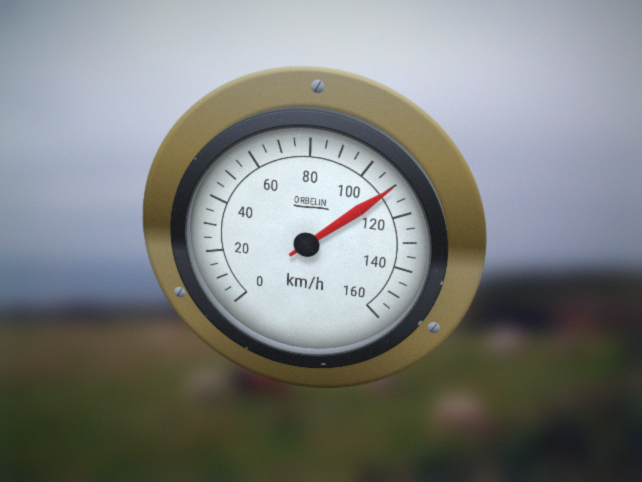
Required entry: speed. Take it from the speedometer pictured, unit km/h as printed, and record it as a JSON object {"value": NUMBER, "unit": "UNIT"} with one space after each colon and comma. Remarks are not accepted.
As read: {"value": 110, "unit": "km/h"}
